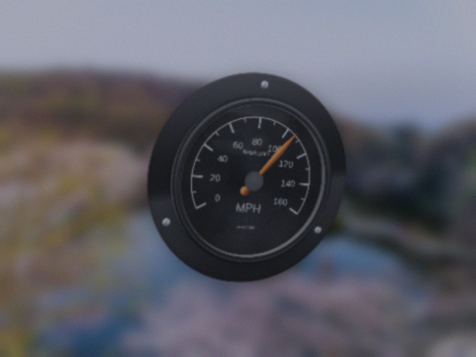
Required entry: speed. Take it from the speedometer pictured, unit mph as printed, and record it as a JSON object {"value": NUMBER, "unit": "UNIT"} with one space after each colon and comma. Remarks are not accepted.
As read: {"value": 105, "unit": "mph"}
